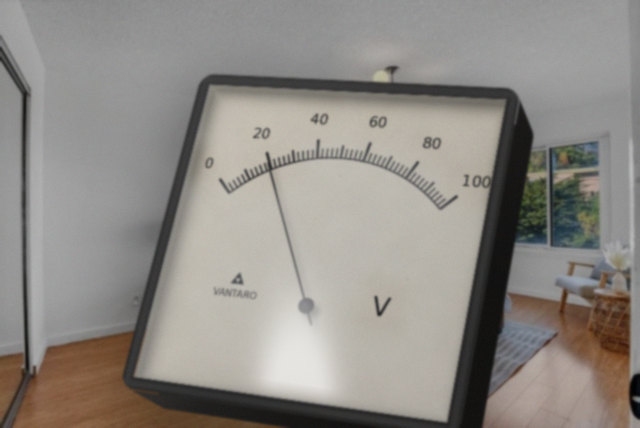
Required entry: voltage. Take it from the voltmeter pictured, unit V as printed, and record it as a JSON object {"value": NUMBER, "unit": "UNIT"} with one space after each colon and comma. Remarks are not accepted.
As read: {"value": 20, "unit": "V"}
